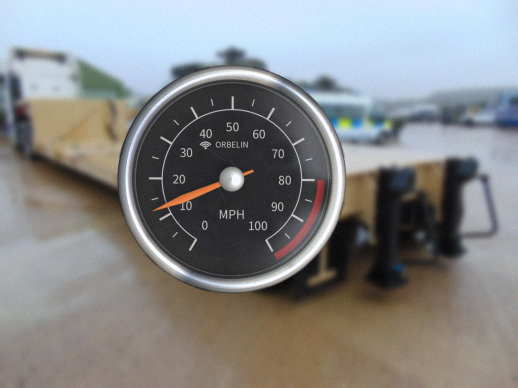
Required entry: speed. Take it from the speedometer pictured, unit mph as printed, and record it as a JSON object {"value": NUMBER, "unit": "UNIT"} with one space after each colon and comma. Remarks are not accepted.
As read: {"value": 12.5, "unit": "mph"}
